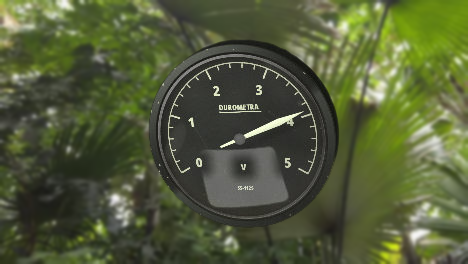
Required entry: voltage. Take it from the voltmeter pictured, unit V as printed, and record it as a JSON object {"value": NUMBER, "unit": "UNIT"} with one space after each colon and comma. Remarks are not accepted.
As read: {"value": 3.9, "unit": "V"}
